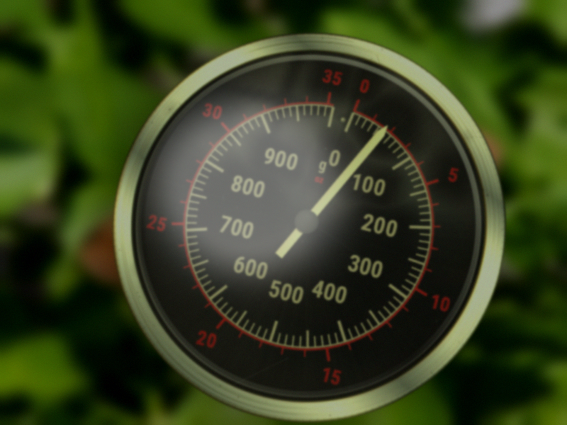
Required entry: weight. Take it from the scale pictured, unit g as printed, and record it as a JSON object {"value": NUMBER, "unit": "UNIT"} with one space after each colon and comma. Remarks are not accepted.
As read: {"value": 50, "unit": "g"}
